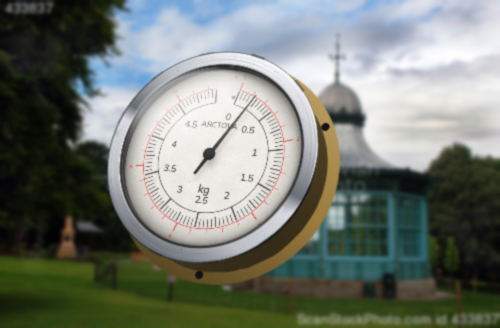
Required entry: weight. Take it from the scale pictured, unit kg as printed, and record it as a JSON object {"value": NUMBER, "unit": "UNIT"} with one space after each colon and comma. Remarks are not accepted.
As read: {"value": 0.25, "unit": "kg"}
